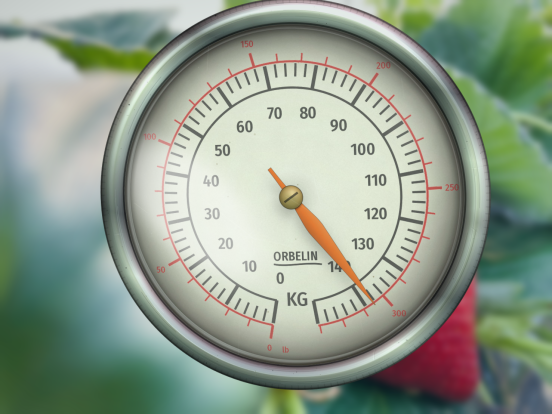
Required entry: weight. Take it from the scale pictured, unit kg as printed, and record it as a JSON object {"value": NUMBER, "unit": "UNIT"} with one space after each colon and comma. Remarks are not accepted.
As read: {"value": 138, "unit": "kg"}
